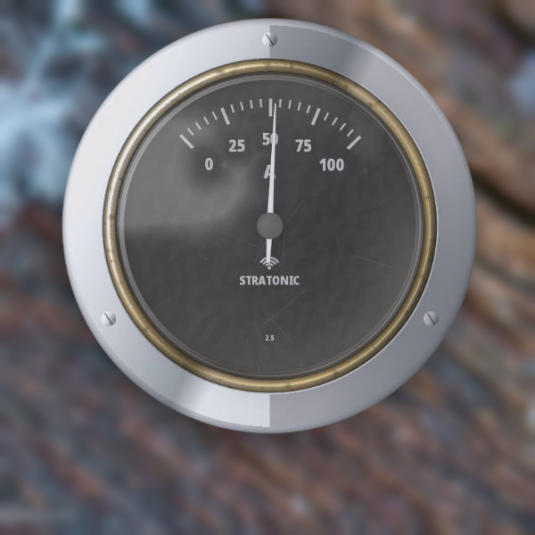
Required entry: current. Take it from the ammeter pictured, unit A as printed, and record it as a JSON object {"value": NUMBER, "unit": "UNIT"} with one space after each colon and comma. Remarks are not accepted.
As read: {"value": 52.5, "unit": "A"}
